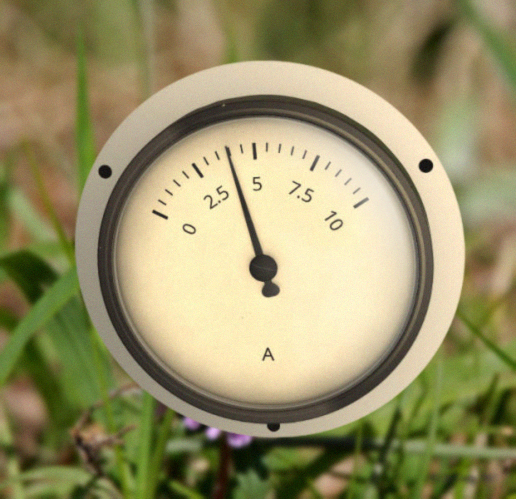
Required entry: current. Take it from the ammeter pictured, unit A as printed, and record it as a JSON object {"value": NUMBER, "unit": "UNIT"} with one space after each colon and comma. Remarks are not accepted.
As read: {"value": 4, "unit": "A"}
